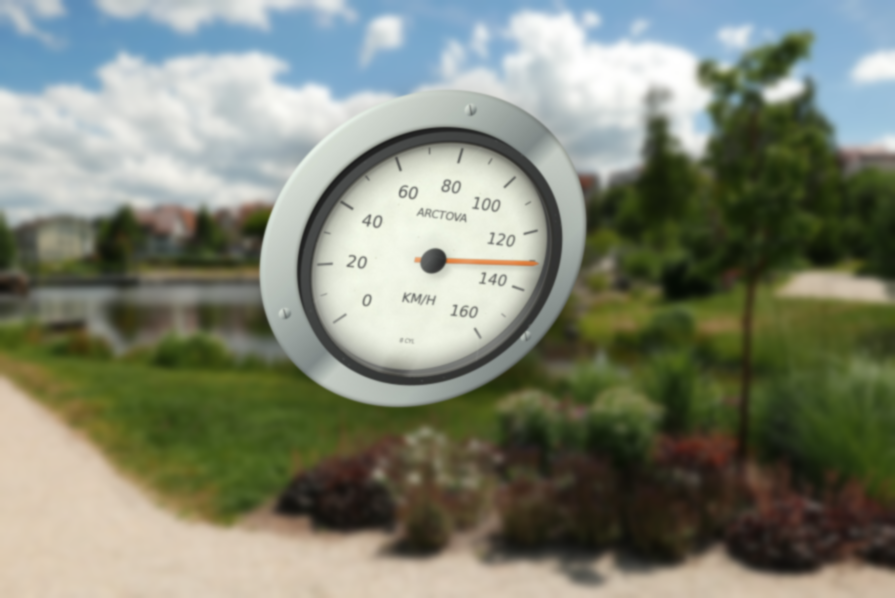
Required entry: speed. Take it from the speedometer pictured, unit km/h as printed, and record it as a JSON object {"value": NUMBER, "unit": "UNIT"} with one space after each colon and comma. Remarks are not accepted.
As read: {"value": 130, "unit": "km/h"}
